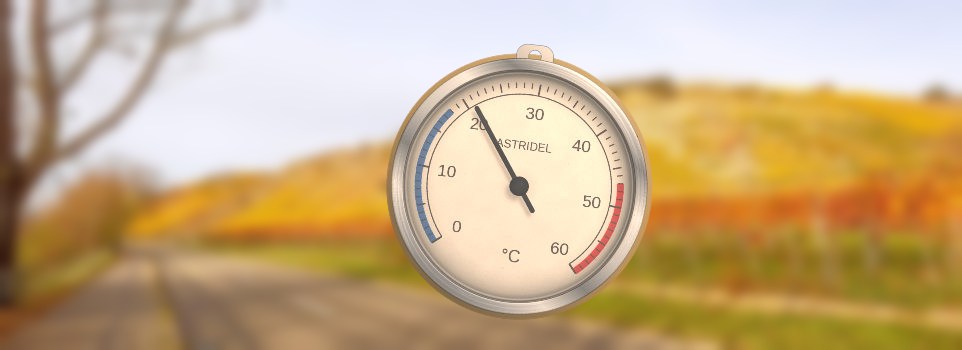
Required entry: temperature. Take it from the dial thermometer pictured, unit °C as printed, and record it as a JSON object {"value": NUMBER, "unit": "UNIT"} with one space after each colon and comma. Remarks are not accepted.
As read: {"value": 21, "unit": "°C"}
